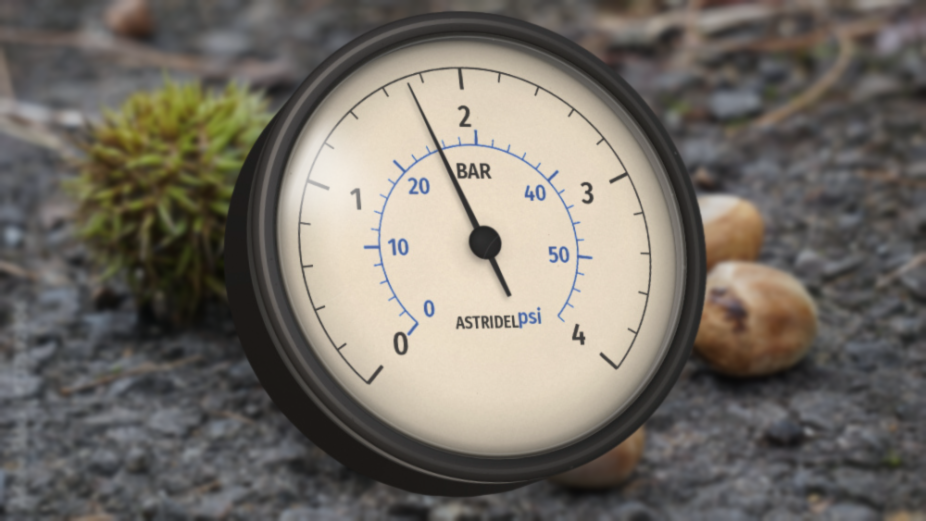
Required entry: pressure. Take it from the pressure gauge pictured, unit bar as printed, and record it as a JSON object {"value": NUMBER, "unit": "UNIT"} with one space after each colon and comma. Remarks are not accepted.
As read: {"value": 1.7, "unit": "bar"}
